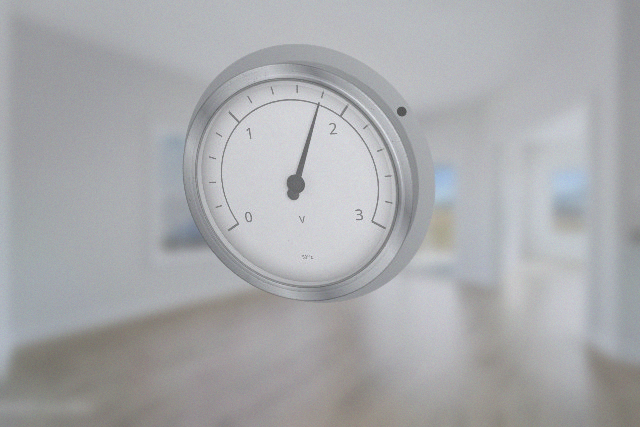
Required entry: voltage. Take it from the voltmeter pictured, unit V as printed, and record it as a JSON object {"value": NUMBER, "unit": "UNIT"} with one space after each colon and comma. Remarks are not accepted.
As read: {"value": 1.8, "unit": "V"}
